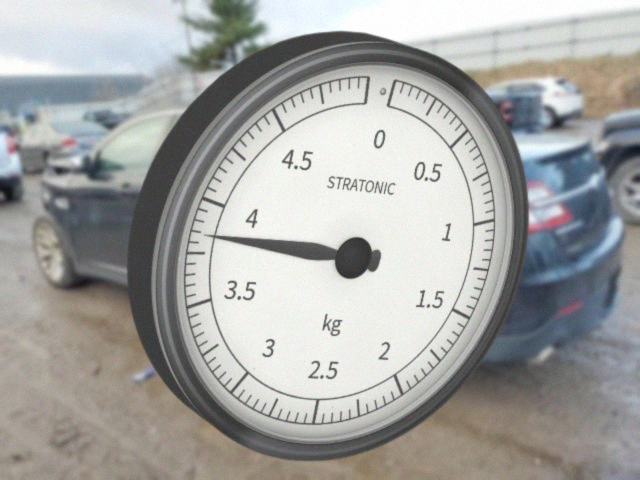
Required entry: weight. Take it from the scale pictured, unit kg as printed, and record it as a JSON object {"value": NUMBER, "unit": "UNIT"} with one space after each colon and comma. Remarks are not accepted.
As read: {"value": 3.85, "unit": "kg"}
